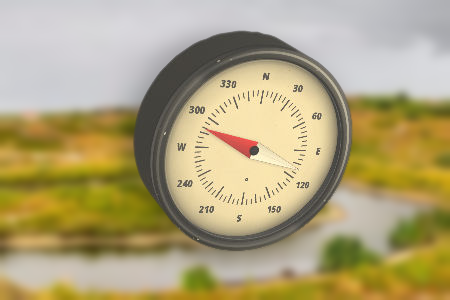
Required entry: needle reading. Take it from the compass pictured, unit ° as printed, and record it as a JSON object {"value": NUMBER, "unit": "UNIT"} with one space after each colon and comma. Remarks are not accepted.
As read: {"value": 290, "unit": "°"}
